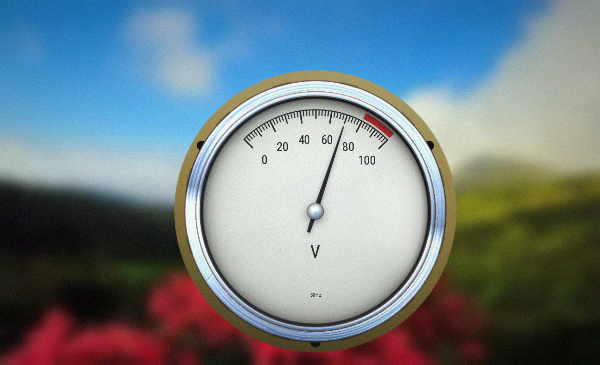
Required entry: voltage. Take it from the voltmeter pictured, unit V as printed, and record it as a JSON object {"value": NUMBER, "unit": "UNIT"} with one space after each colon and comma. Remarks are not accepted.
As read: {"value": 70, "unit": "V"}
